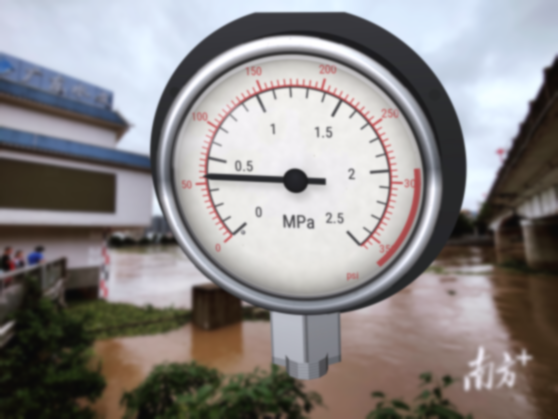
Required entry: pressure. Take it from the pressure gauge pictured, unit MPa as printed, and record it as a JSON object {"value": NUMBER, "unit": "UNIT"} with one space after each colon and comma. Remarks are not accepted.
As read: {"value": 0.4, "unit": "MPa"}
